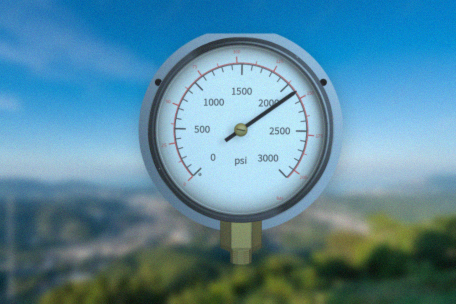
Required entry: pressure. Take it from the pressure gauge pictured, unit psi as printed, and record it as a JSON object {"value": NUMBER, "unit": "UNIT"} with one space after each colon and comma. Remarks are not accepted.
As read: {"value": 2100, "unit": "psi"}
